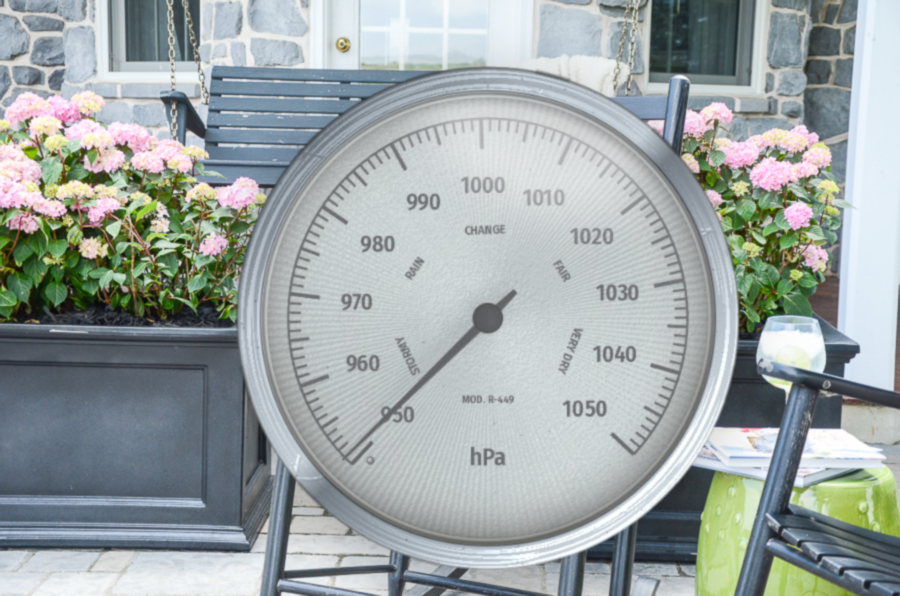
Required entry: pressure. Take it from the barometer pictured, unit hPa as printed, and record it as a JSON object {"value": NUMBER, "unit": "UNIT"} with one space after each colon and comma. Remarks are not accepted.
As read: {"value": 951, "unit": "hPa"}
